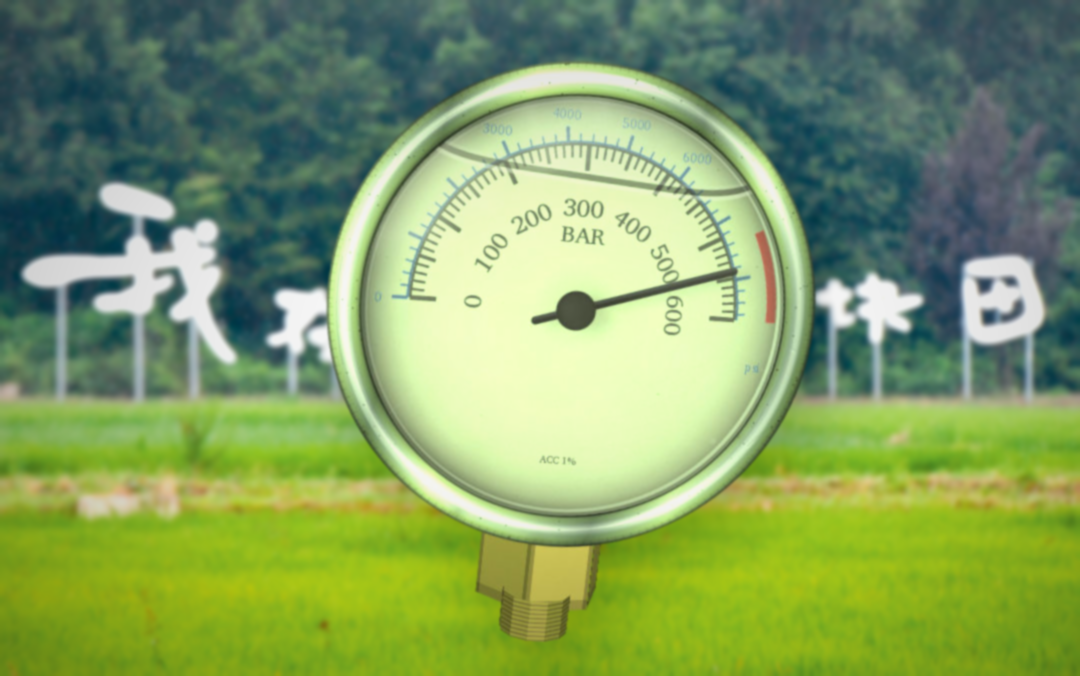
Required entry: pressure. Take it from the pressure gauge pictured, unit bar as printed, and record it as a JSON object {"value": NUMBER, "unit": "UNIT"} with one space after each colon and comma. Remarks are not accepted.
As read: {"value": 540, "unit": "bar"}
